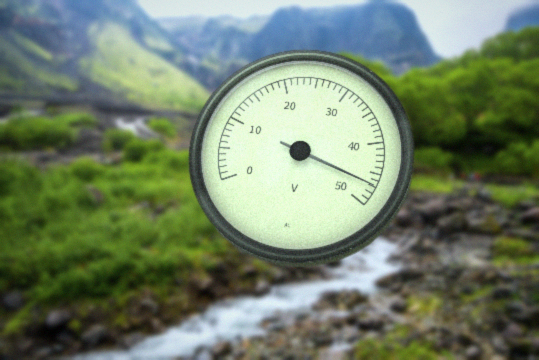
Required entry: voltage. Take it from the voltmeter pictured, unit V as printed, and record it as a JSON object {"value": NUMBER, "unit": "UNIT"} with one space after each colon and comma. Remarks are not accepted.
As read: {"value": 47, "unit": "V"}
